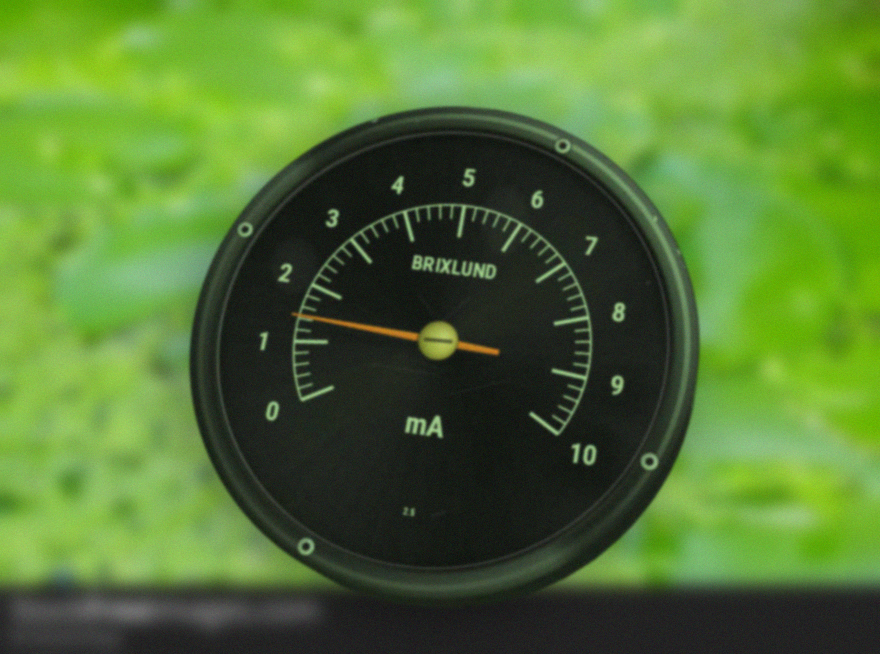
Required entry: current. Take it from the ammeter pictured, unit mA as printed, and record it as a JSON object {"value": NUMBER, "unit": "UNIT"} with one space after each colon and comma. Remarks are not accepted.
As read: {"value": 1.4, "unit": "mA"}
